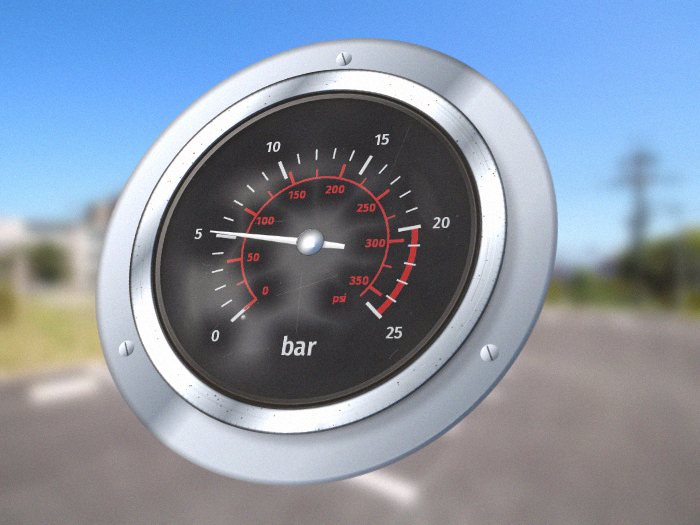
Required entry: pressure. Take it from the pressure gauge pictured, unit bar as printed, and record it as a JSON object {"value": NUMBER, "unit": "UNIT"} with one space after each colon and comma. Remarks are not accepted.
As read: {"value": 5, "unit": "bar"}
